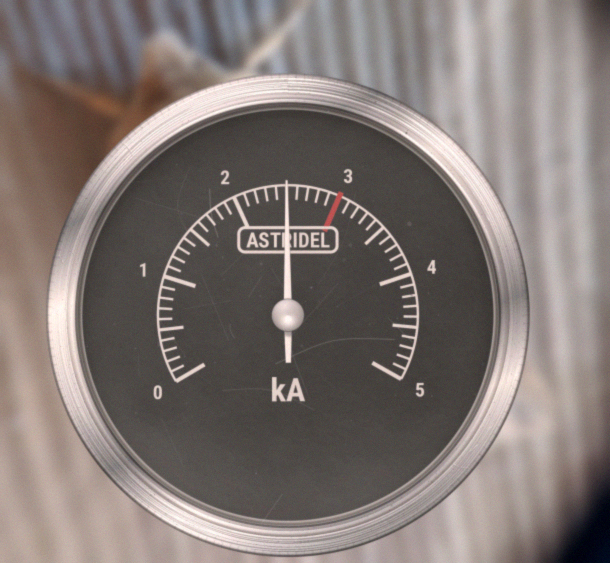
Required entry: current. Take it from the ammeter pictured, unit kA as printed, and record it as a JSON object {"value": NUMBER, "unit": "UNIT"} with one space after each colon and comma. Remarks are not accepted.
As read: {"value": 2.5, "unit": "kA"}
